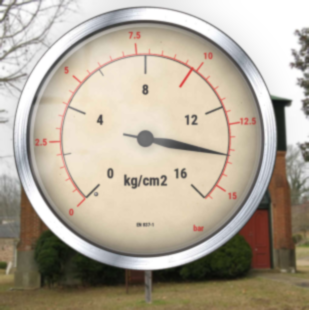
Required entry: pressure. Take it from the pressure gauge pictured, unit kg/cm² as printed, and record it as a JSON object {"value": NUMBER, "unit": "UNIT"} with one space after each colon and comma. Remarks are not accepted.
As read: {"value": 14, "unit": "kg/cm²"}
